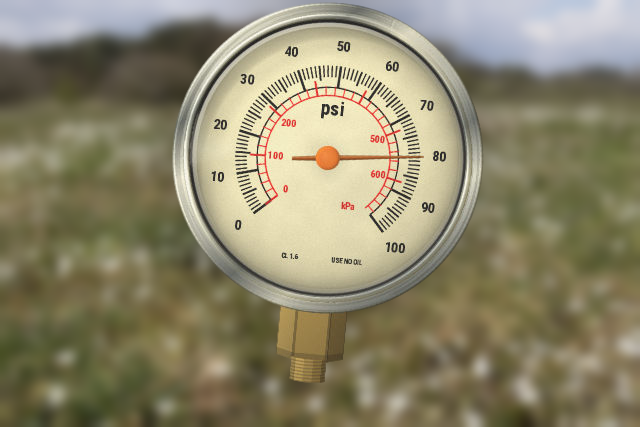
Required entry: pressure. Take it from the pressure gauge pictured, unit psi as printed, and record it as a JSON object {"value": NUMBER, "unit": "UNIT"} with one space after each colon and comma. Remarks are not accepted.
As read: {"value": 80, "unit": "psi"}
